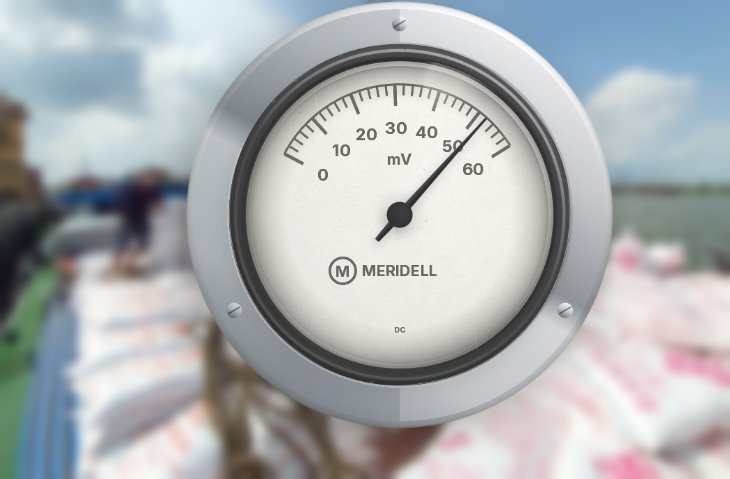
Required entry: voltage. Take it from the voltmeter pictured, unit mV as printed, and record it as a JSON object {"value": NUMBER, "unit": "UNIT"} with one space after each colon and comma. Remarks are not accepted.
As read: {"value": 52, "unit": "mV"}
